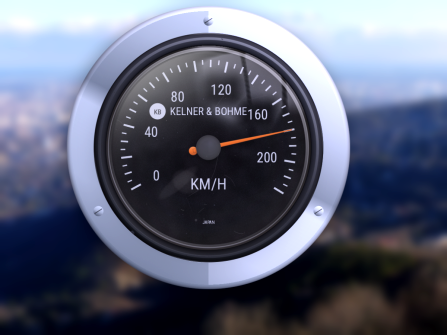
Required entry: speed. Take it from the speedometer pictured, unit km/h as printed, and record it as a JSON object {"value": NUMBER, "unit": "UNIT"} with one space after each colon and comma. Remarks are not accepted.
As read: {"value": 180, "unit": "km/h"}
